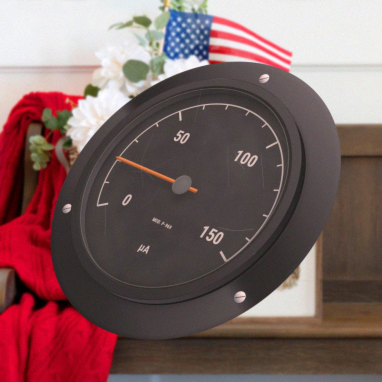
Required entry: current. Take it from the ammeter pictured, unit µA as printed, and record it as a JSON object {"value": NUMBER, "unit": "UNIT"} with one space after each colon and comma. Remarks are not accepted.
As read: {"value": 20, "unit": "µA"}
